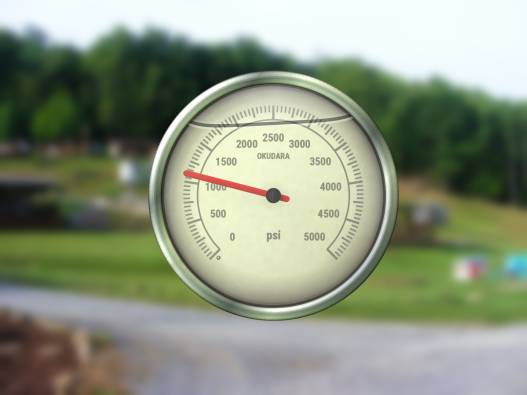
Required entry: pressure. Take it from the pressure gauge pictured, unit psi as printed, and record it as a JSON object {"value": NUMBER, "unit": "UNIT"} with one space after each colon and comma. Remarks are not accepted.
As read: {"value": 1100, "unit": "psi"}
